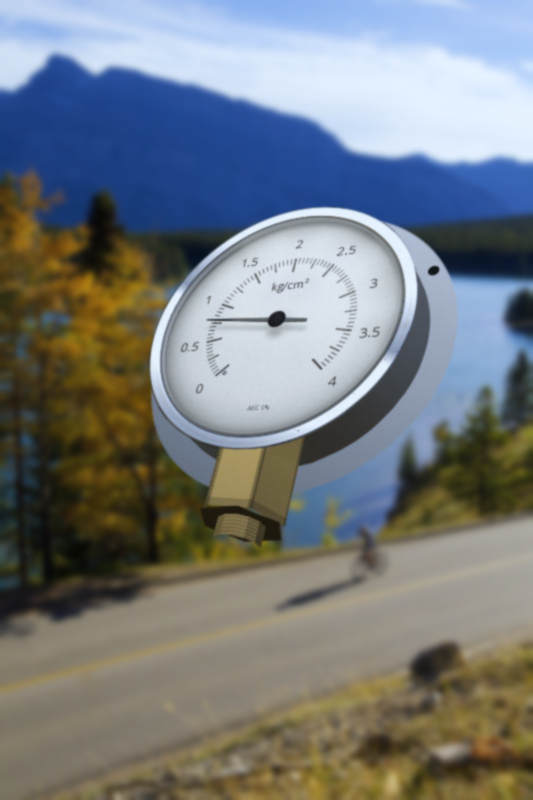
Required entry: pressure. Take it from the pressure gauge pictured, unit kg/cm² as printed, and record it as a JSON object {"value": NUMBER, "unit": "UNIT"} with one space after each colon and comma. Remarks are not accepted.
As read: {"value": 0.75, "unit": "kg/cm²"}
